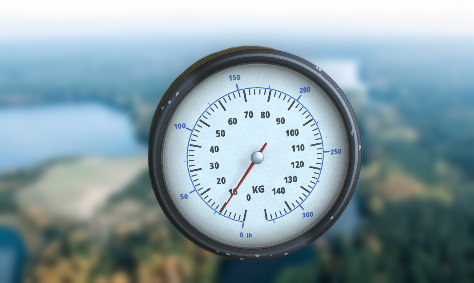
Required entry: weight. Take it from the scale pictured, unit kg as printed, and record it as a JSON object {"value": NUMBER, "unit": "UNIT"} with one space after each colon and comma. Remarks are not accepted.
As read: {"value": 10, "unit": "kg"}
